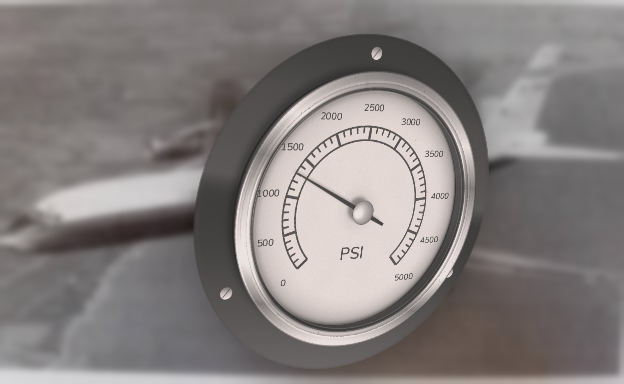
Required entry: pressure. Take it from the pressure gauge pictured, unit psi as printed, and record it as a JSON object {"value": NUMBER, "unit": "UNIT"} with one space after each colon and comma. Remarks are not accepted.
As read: {"value": 1300, "unit": "psi"}
